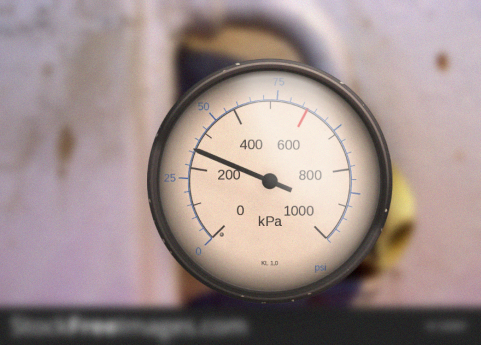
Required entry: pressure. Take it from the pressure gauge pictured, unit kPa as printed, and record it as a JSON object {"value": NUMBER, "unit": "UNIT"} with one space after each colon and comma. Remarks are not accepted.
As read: {"value": 250, "unit": "kPa"}
